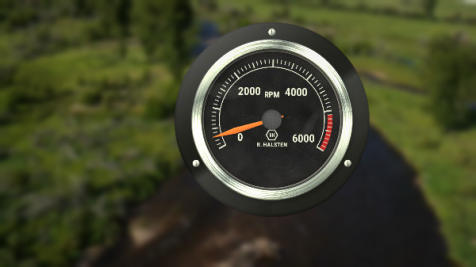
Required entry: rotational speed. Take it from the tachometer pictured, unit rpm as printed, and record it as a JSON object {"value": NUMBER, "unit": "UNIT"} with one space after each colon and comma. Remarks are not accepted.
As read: {"value": 300, "unit": "rpm"}
